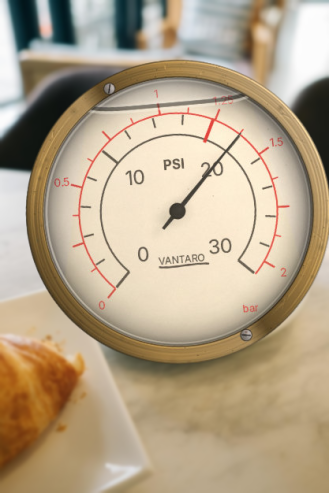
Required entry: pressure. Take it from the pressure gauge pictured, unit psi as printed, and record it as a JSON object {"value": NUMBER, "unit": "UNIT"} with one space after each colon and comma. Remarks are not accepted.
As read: {"value": 20, "unit": "psi"}
